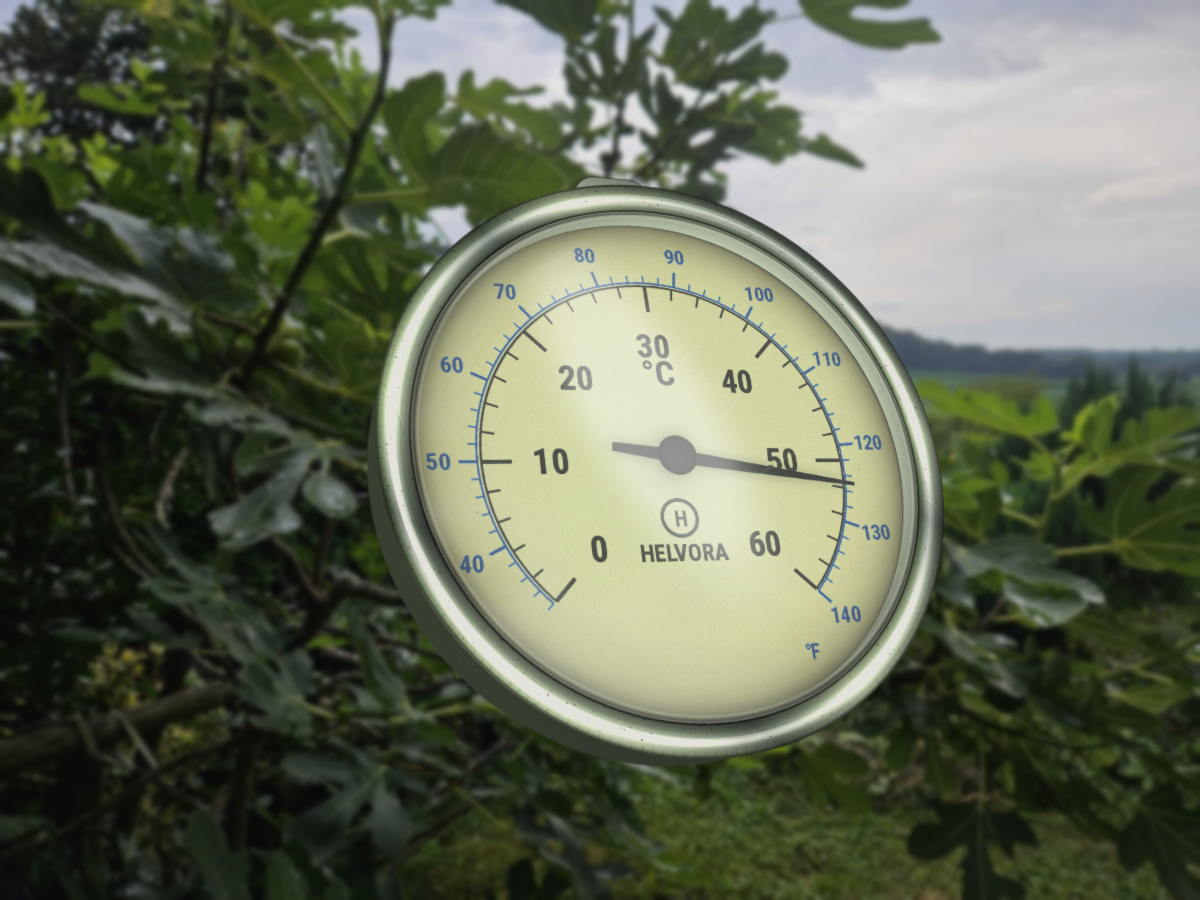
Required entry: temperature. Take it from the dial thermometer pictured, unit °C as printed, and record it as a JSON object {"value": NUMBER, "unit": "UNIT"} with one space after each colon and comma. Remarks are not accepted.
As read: {"value": 52, "unit": "°C"}
